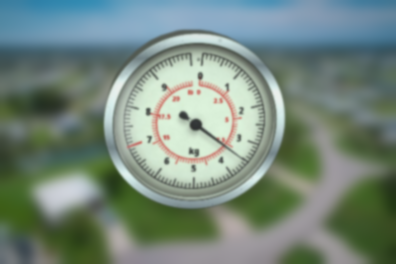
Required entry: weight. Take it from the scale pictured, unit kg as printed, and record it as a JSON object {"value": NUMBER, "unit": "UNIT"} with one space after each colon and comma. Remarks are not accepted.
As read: {"value": 3.5, "unit": "kg"}
